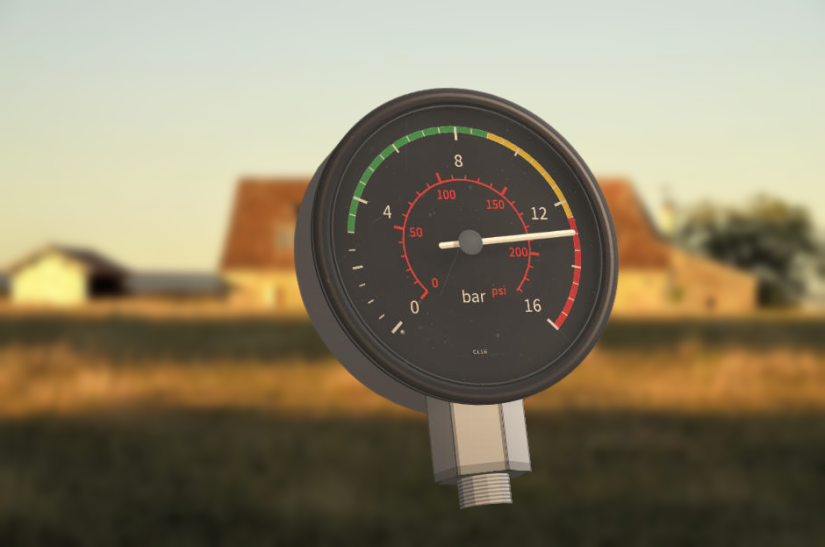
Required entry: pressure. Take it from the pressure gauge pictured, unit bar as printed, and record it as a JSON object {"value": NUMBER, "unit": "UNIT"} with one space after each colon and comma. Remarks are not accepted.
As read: {"value": 13, "unit": "bar"}
